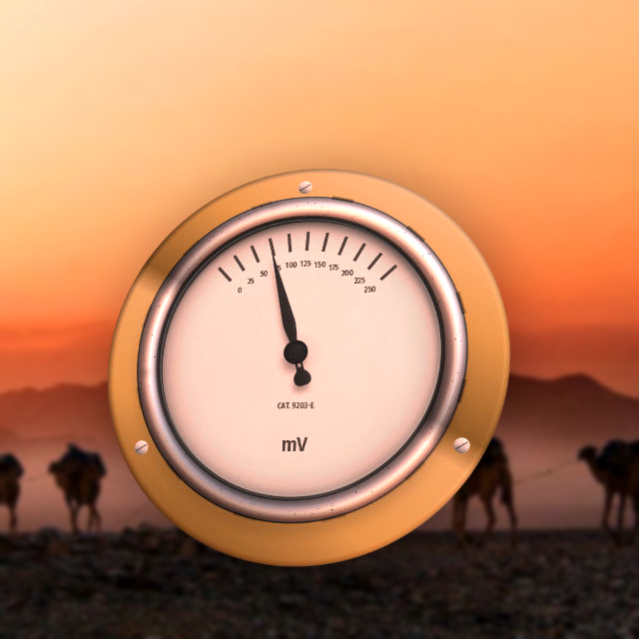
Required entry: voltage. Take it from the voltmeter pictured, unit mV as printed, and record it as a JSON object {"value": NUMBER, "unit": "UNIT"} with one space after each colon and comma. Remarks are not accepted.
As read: {"value": 75, "unit": "mV"}
